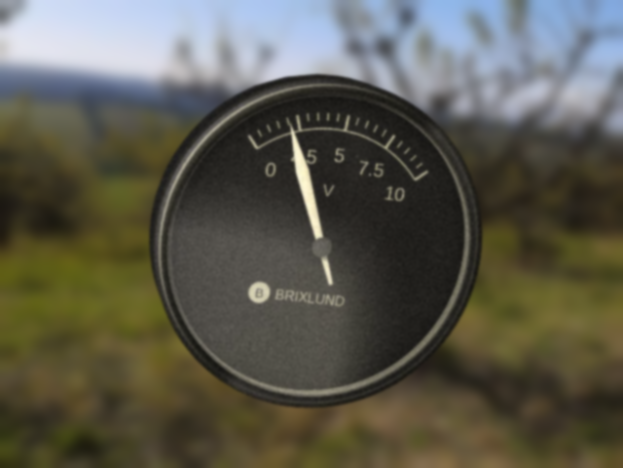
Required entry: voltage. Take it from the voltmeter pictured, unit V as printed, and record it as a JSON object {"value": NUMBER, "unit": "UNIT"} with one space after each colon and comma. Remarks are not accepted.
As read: {"value": 2, "unit": "V"}
